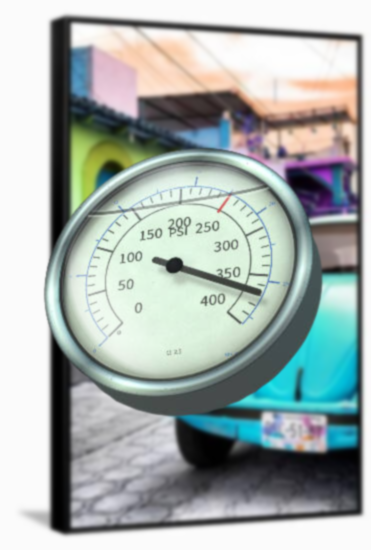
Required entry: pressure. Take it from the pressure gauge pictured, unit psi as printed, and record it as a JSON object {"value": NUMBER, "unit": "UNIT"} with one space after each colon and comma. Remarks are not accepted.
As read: {"value": 370, "unit": "psi"}
